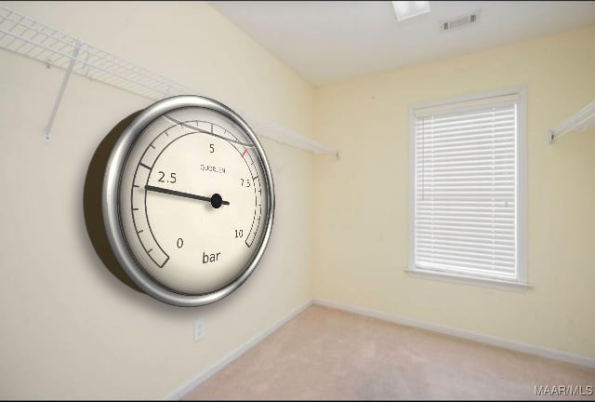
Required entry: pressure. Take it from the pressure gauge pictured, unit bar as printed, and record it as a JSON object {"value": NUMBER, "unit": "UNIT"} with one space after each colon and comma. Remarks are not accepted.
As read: {"value": 2, "unit": "bar"}
